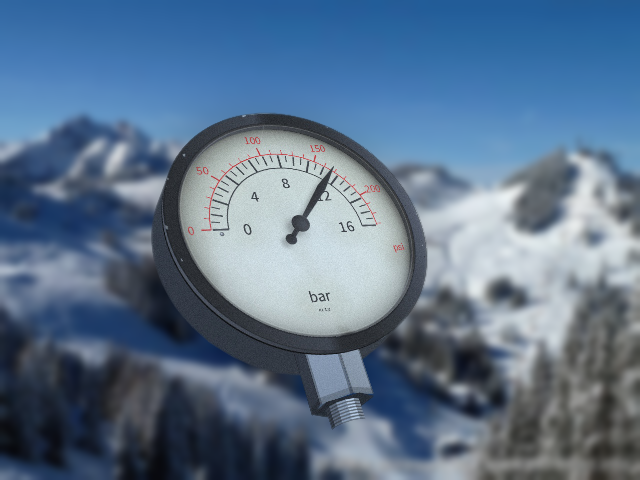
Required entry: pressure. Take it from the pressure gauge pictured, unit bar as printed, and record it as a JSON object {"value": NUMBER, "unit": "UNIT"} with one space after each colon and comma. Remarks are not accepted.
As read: {"value": 11.5, "unit": "bar"}
